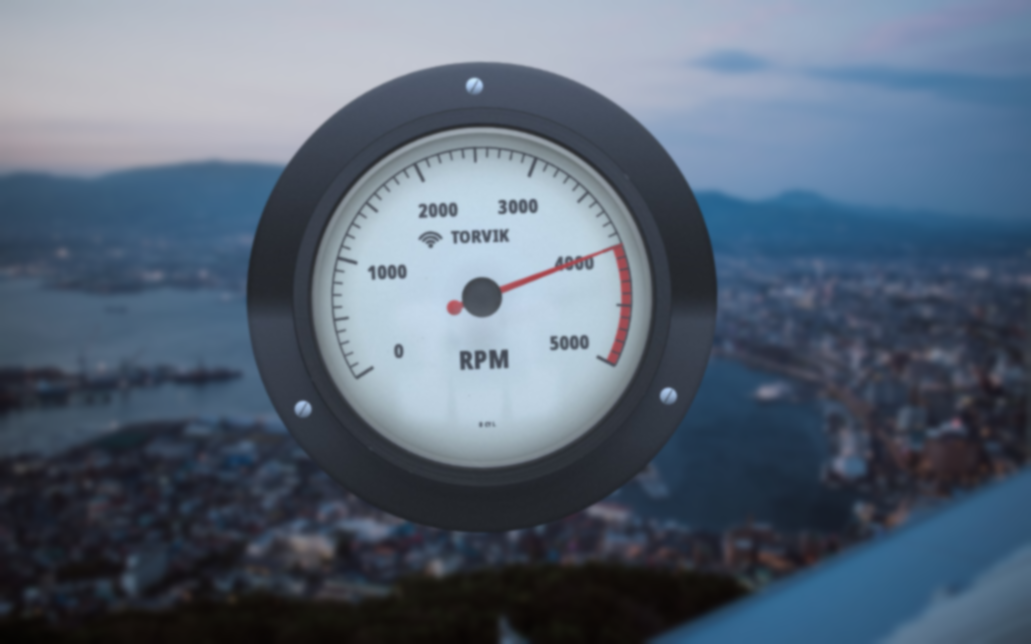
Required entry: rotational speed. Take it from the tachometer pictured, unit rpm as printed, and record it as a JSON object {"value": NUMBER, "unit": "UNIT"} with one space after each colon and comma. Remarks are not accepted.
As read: {"value": 4000, "unit": "rpm"}
